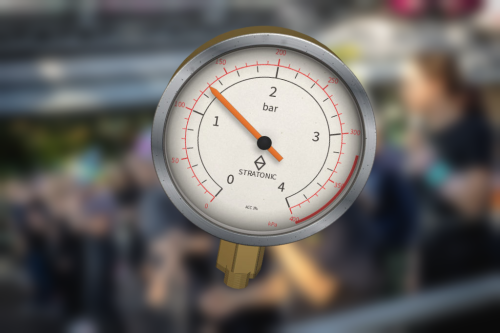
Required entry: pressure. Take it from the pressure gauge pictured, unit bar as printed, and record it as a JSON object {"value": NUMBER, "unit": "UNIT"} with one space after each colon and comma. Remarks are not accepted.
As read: {"value": 1.3, "unit": "bar"}
